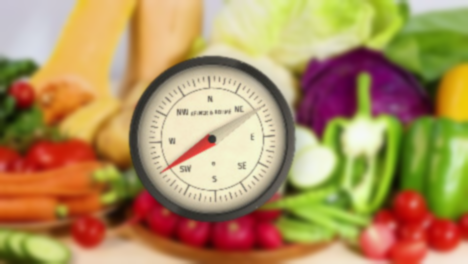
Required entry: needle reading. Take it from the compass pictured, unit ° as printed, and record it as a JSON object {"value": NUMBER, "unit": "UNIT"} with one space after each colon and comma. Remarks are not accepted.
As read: {"value": 240, "unit": "°"}
